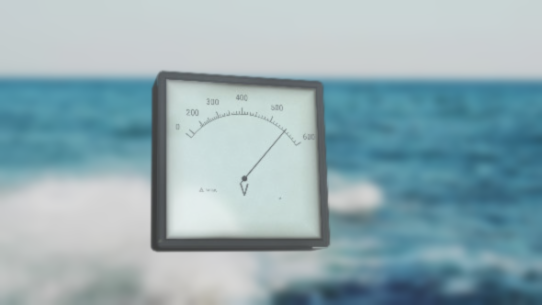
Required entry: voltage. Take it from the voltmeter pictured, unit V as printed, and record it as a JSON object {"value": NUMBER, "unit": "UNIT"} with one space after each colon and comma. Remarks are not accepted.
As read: {"value": 550, "unit": "V"}
